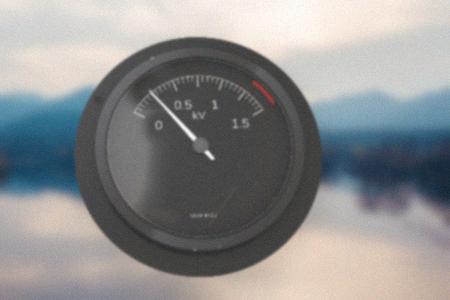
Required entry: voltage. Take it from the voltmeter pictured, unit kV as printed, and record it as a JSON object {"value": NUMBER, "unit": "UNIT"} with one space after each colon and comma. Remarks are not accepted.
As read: {"value": 0.25, "unit": "kV"}
